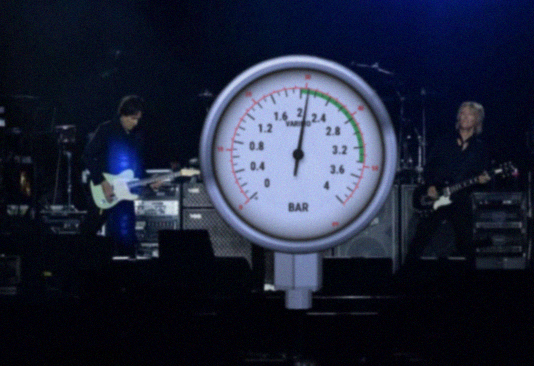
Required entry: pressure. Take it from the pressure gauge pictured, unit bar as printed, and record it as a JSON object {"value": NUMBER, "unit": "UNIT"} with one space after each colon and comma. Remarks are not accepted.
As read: {"value": 2.1, "unit": "bar"}
